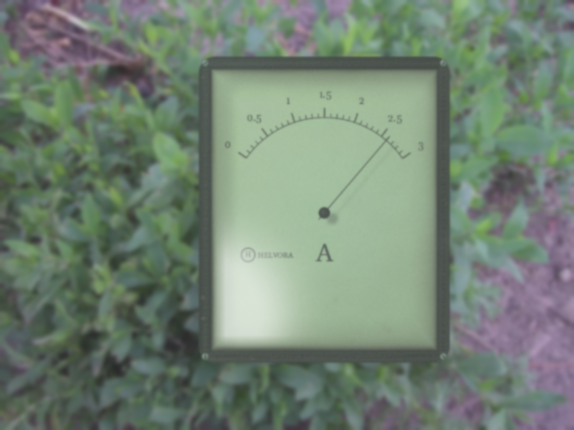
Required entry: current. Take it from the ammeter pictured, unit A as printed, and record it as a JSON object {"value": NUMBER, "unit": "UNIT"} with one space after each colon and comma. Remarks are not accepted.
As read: {"value": 2.6, "unit": "A"}
